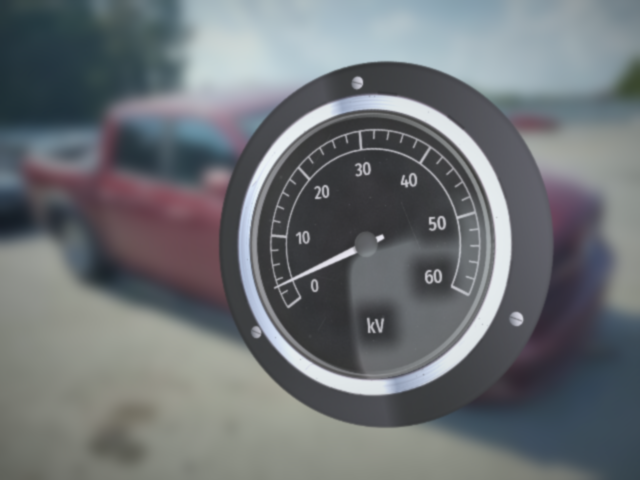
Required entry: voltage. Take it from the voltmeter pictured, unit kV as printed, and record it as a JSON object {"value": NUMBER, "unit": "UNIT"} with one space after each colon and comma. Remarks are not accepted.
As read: {"value": 3, "unit": "kV"}
